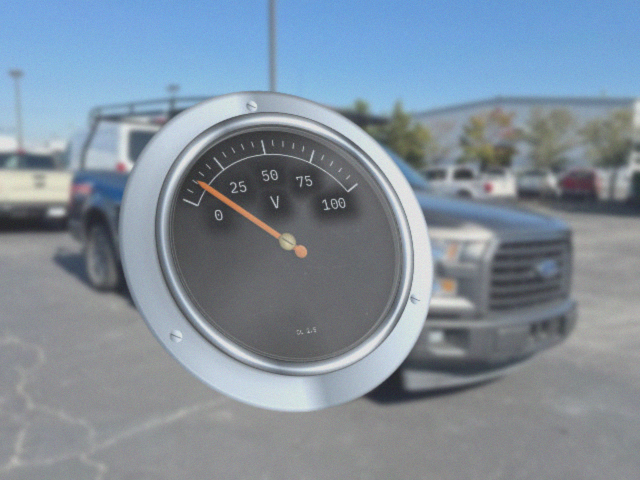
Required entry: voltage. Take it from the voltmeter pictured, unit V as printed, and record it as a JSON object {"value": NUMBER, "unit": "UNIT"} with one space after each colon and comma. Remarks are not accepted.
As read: {"value": 10, "unit": "V"}
